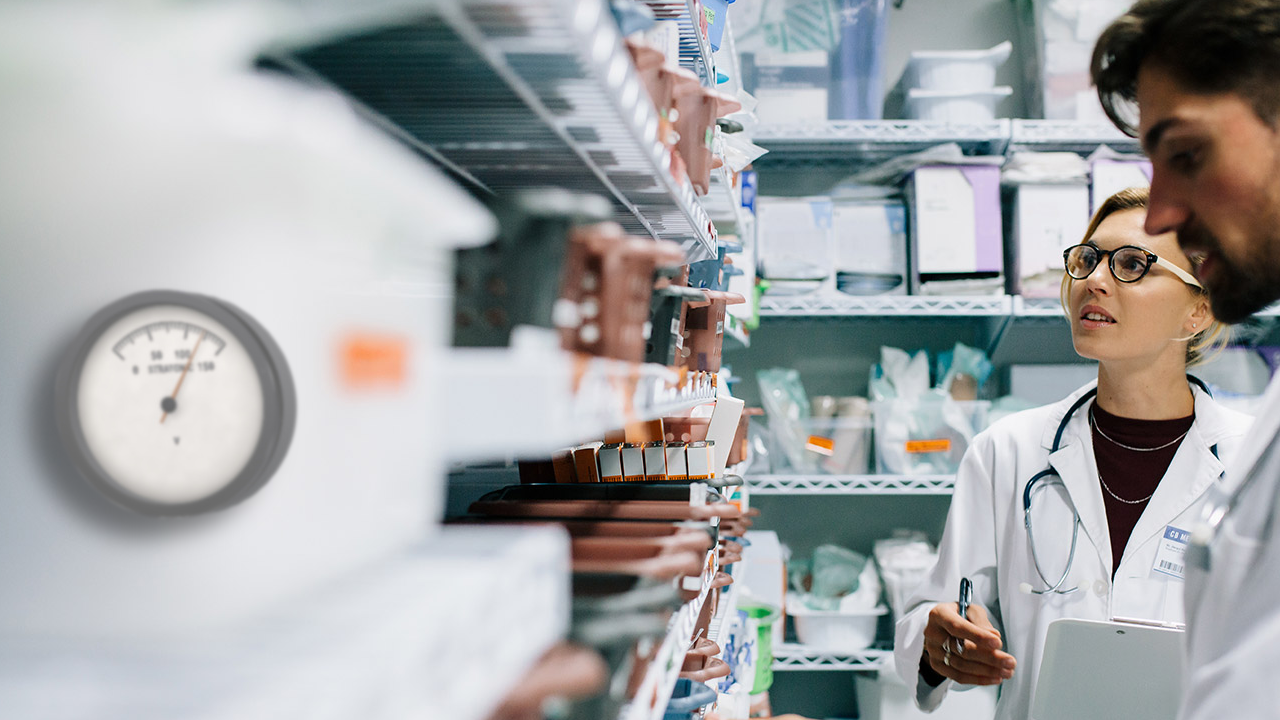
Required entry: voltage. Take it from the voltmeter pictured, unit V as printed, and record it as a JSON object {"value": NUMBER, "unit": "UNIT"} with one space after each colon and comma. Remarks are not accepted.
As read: {"value": 125, "unit": "V"}
